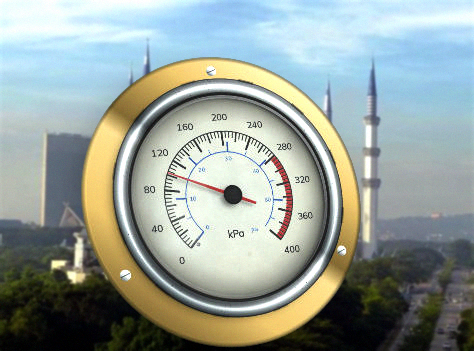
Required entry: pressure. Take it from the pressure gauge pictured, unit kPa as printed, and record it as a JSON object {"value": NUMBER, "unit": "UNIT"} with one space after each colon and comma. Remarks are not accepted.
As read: {"value": 100, "unit": "kPa"}
